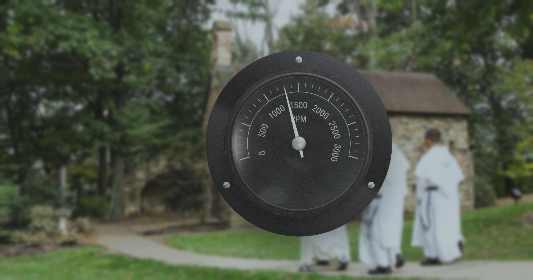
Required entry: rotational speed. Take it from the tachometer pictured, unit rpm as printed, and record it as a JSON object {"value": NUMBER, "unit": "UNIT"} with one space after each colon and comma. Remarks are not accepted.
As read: {"value": 1300, "unit": "rpm"}
